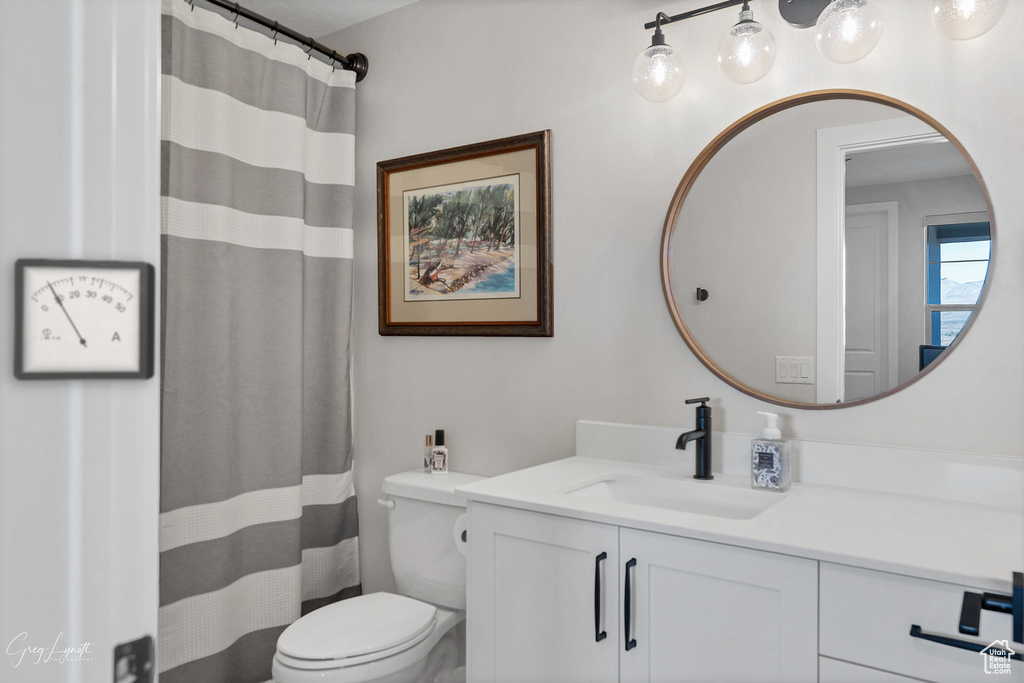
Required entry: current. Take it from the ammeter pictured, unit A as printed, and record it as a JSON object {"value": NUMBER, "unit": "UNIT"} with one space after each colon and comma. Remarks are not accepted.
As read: {"value": 10, "unit": "A"}
